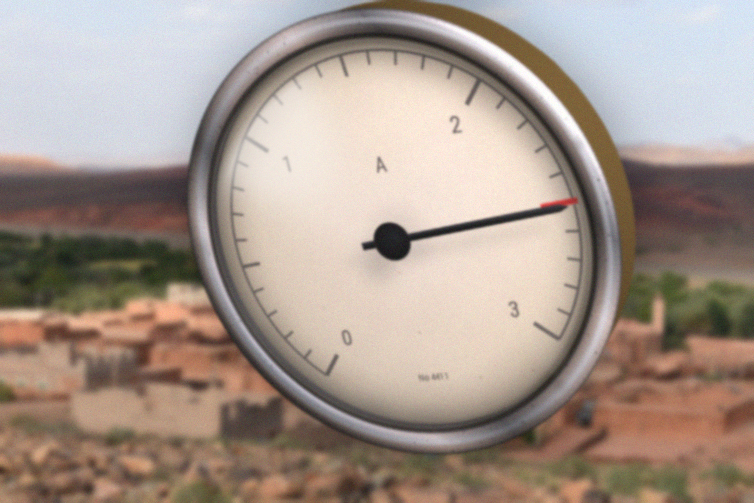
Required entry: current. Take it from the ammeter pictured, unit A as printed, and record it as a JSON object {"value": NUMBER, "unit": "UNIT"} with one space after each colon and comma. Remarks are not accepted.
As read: {"value": 2.5, "unit": "A"}
